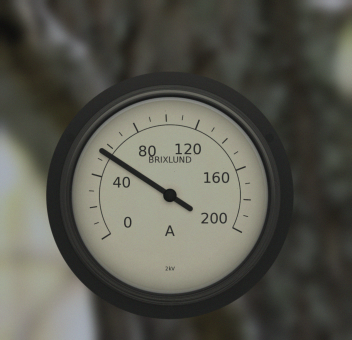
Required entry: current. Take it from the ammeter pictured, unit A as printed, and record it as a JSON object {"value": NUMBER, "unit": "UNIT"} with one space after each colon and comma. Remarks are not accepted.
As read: {"value": 55, "unit": "A"}
